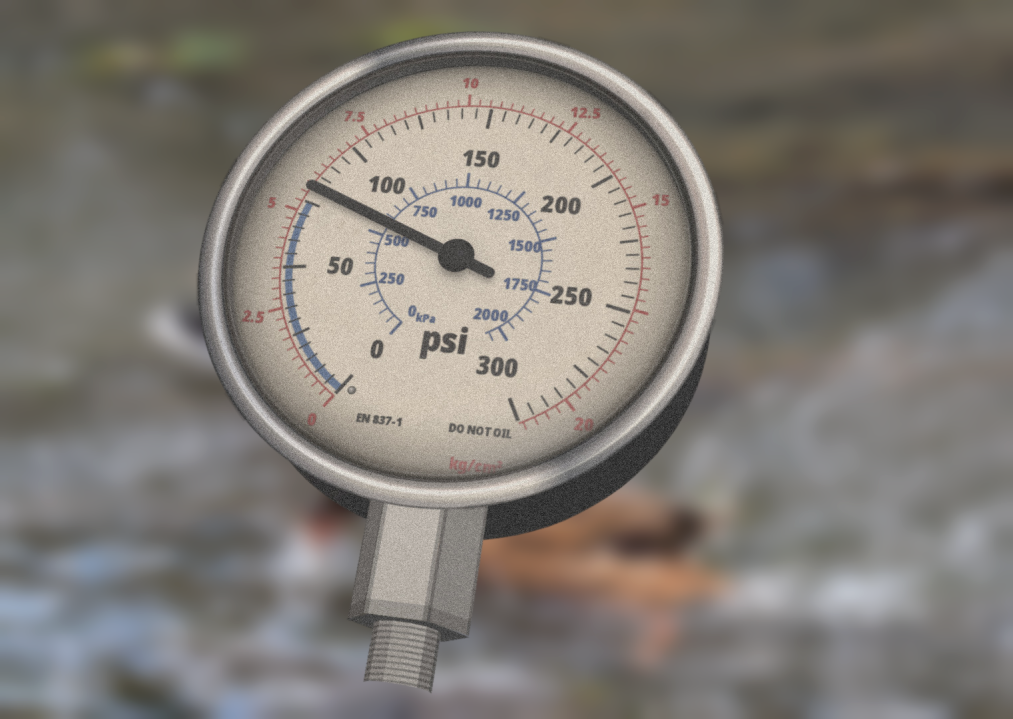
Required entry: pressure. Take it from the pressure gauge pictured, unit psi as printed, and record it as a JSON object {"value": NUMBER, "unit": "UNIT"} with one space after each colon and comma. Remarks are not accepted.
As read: {"value": 80, "unit": "psi"}
